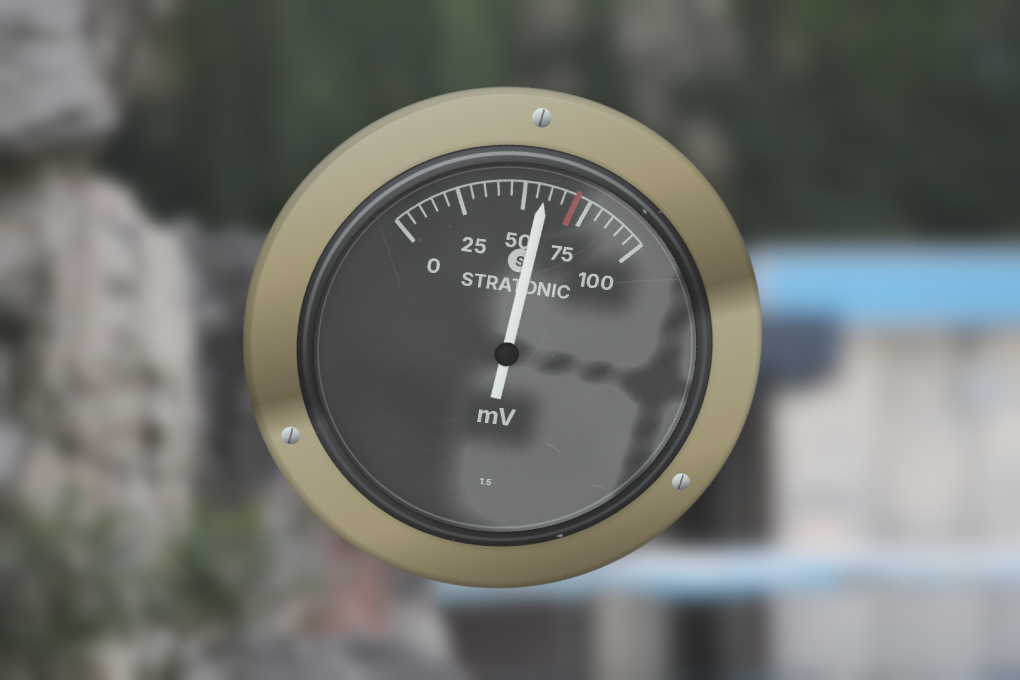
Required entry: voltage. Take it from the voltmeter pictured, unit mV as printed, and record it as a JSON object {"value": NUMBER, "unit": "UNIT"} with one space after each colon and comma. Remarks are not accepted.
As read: {"value": 57.5, "unit": "mV"}
